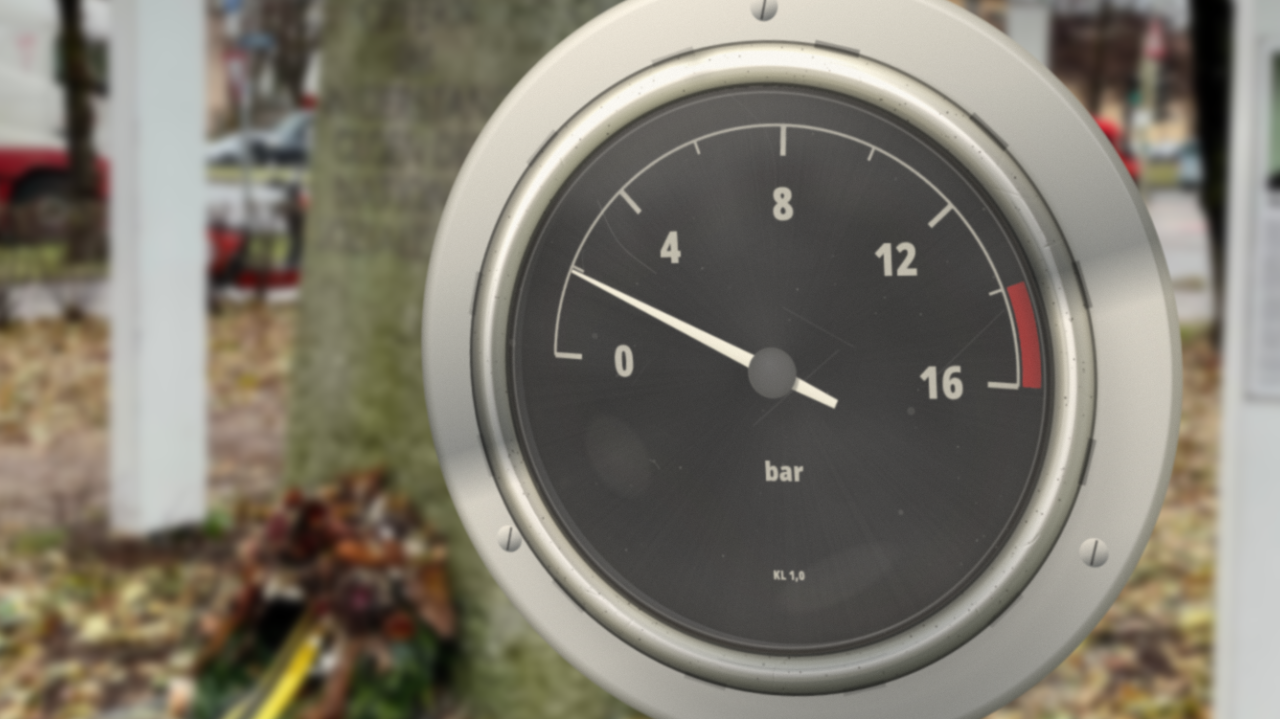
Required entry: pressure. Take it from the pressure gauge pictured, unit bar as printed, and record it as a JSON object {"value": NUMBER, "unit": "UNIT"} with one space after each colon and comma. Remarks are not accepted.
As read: {"value": 2, "unit": "bar"}
